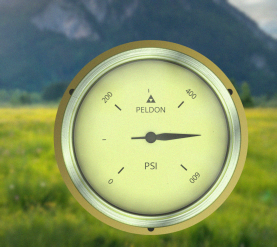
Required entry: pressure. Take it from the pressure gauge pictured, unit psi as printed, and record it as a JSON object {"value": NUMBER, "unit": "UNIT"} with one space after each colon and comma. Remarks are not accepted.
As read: {"value": 500, "unit": "psi"}
